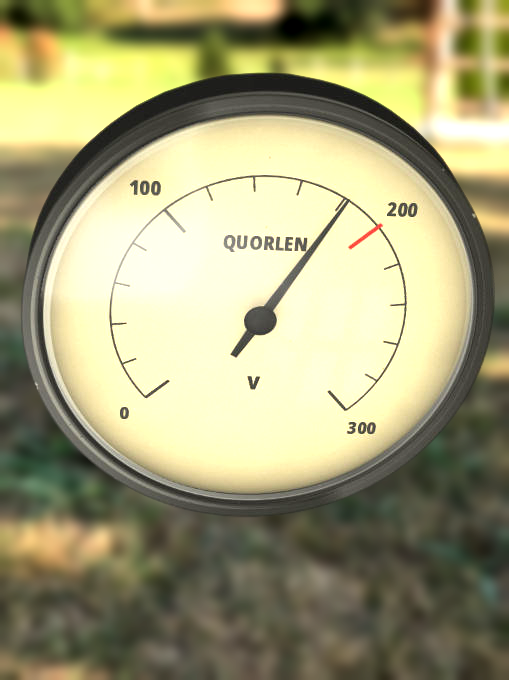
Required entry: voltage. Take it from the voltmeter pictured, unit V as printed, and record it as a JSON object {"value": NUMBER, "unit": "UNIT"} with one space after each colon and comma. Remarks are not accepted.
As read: {"value": 180, "unit": "V"}
